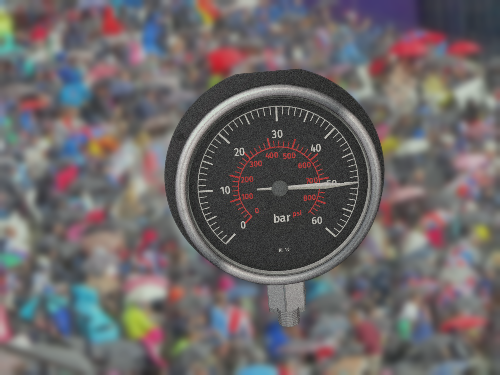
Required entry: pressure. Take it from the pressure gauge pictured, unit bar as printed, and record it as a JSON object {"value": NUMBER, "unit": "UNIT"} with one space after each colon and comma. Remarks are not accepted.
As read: {"value": 50, "unit": "bar"}
